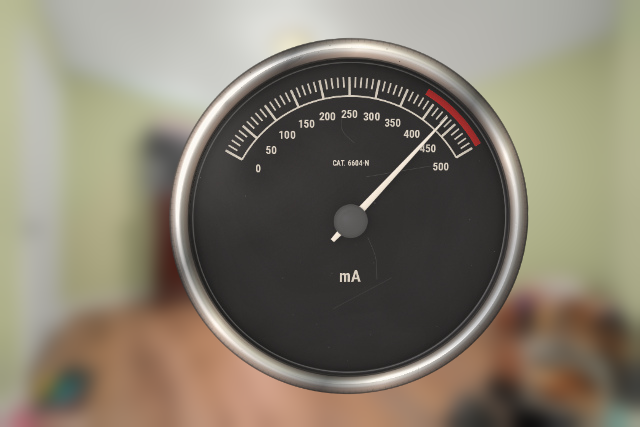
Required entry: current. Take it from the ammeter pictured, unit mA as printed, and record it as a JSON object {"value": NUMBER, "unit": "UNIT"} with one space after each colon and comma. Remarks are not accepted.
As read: {"value": 430, "unit": "mA"}
